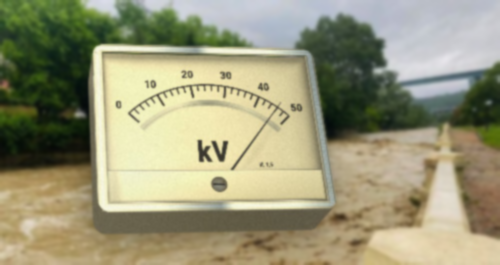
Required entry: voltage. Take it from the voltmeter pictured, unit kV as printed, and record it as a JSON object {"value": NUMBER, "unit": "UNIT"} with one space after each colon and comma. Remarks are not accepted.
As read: {"value": 46, "unit": "kV"}
